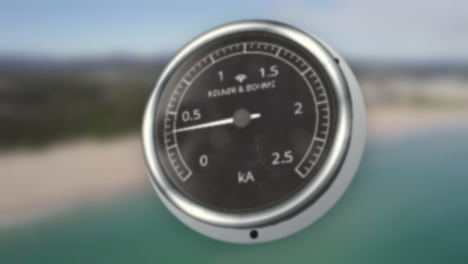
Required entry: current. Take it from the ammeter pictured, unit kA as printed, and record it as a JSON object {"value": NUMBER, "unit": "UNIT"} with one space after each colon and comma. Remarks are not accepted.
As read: {"value": 0.35, "unit": "kA"}
